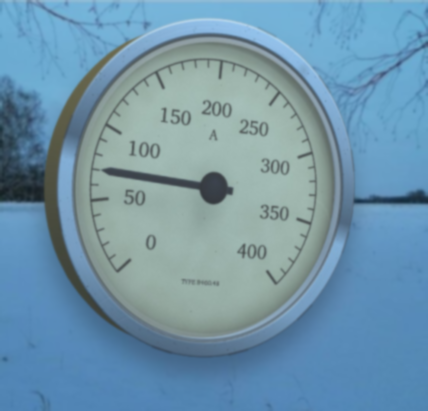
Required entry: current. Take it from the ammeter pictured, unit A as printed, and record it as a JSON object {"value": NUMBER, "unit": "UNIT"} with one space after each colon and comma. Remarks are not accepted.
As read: {"value": 70, "unit": "A"}
